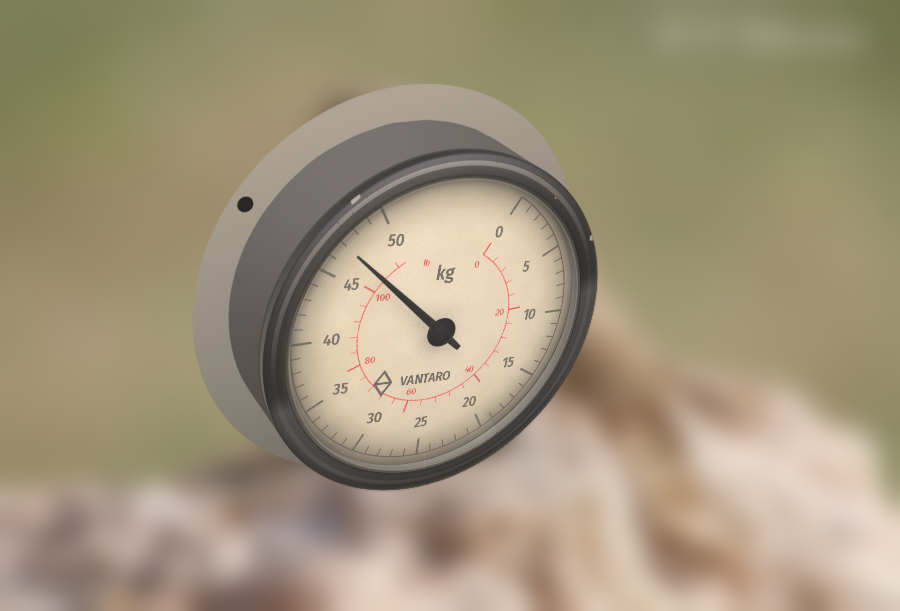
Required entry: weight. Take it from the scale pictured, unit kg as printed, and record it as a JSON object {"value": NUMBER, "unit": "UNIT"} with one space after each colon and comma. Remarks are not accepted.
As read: {"value": 47, "unit": "kg"}
